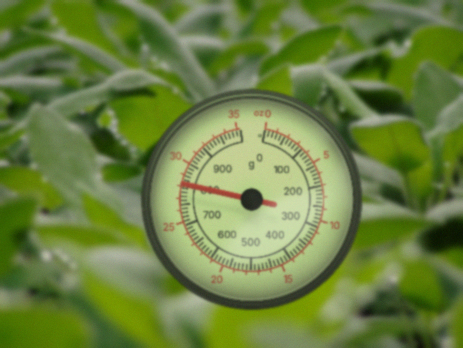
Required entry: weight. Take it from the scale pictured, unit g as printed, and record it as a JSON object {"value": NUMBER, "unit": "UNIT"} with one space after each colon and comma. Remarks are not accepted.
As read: {"value": 800, "unit": "g"}
